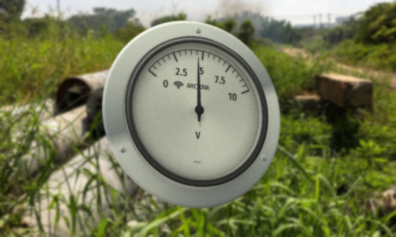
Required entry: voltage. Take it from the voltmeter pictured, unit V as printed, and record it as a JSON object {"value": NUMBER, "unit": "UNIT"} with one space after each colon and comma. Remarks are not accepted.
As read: {"value": 4.5, "unit": "V"}
